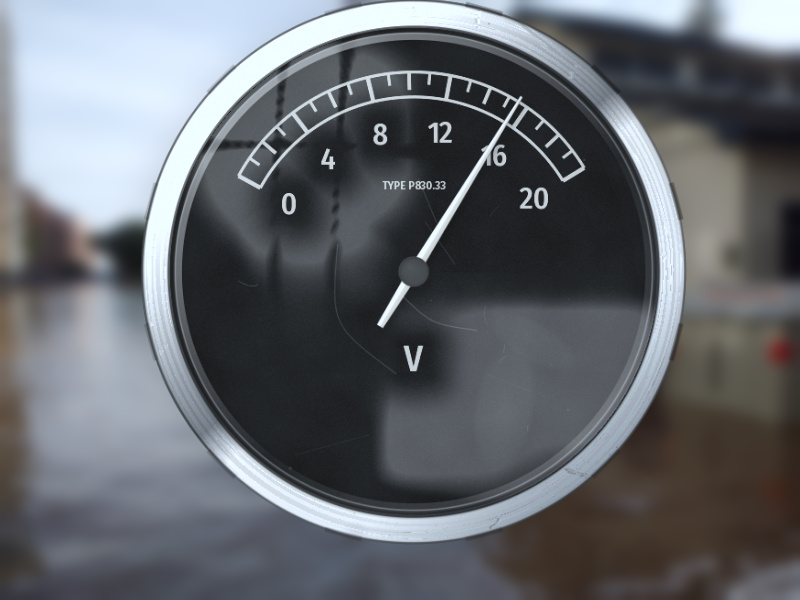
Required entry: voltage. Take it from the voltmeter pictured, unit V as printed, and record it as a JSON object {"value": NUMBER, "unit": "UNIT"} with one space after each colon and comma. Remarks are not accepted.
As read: {"value": 15.5, "unit": "V"}
